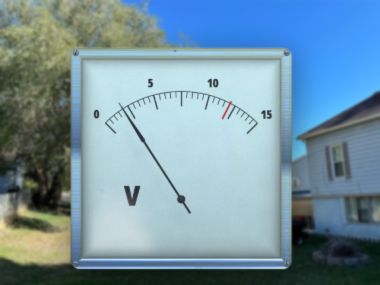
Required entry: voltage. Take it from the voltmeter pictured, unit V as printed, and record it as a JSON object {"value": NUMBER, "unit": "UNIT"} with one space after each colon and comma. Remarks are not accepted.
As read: {"value": 2, "unit": "V"}
